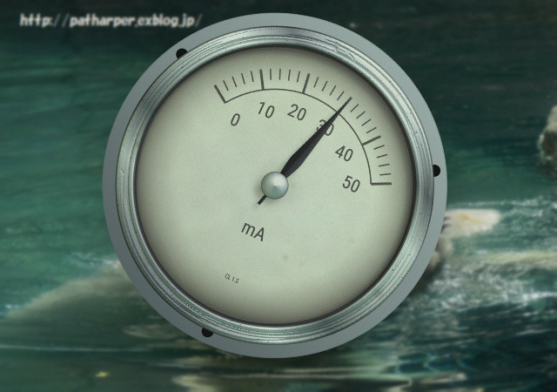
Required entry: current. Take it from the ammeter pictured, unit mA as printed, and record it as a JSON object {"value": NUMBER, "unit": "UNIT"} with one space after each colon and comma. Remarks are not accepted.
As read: {"value": 30, "unit": "mA"}
